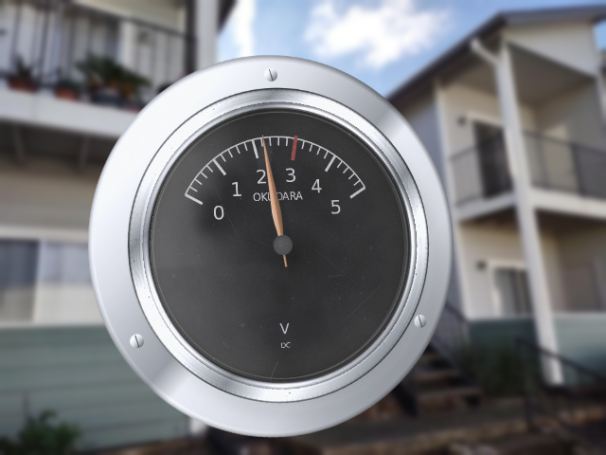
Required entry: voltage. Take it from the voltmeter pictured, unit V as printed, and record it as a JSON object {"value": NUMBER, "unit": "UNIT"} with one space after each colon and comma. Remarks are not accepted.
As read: {"value": 2.2, "unit": "V"}
